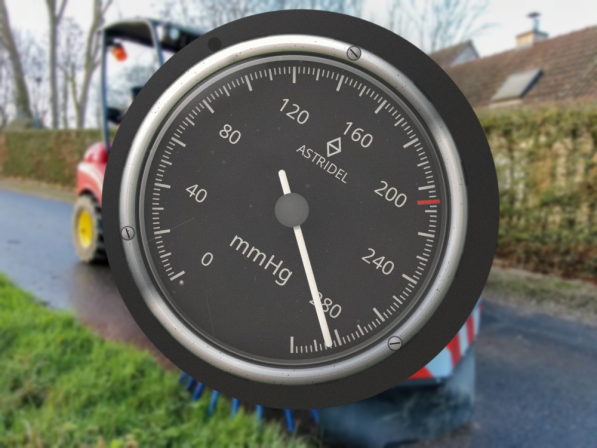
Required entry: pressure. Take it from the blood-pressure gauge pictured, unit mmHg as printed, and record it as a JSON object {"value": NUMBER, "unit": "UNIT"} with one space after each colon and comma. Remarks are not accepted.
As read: {"value": 284, "unit": "mmHg"}
